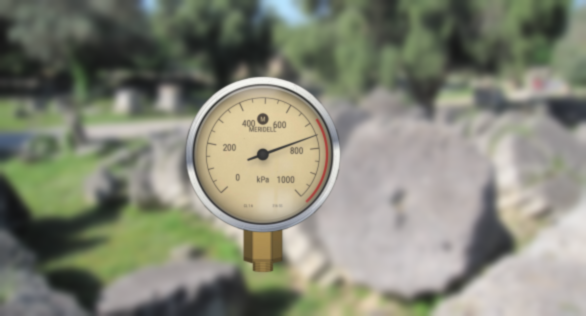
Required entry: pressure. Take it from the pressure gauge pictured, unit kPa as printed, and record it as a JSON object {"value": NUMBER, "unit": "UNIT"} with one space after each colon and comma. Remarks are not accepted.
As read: {"value": 750, "unit": "kPa"}
